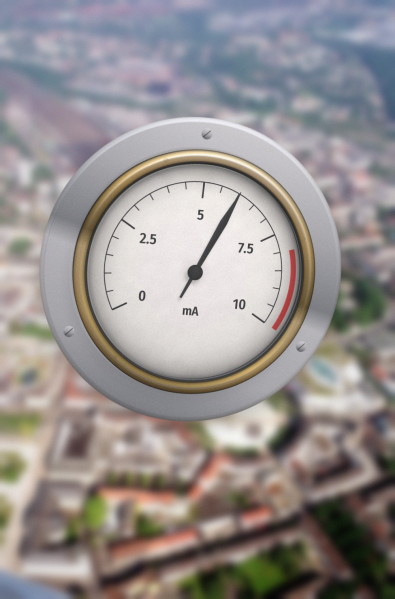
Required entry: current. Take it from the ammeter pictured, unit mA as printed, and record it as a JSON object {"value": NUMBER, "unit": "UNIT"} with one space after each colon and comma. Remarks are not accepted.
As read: {"value": 6, "unit": "mA"}
